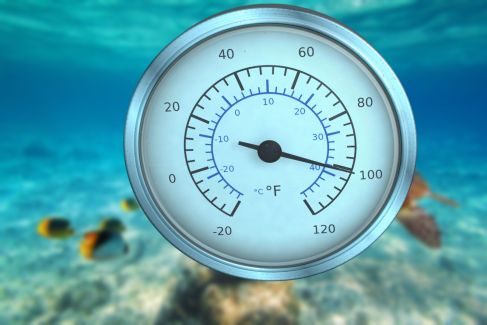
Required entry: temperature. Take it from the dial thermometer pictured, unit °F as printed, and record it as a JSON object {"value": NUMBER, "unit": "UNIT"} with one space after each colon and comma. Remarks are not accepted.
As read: {"value": 100, "unit": "°F"}
